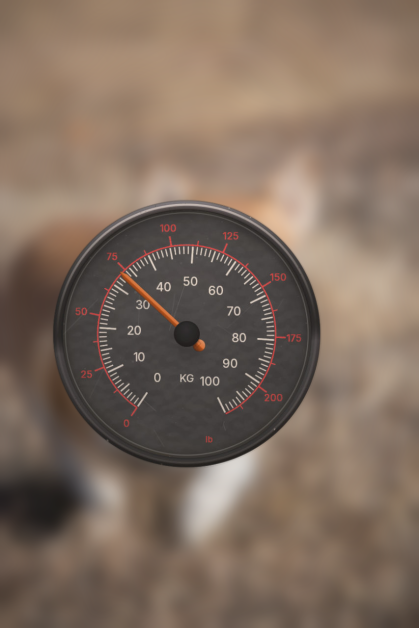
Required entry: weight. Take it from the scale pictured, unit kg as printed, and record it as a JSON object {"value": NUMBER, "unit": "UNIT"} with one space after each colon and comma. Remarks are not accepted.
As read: {"value": 33, "unit": "kg"}
